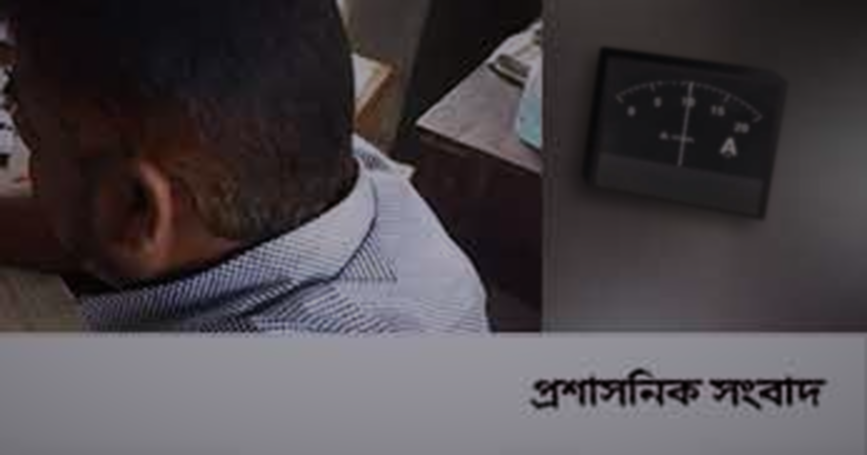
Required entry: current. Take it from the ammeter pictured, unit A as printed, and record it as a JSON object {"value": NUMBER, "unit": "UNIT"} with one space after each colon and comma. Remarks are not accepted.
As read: {"value": 10, "unit": "A"}
